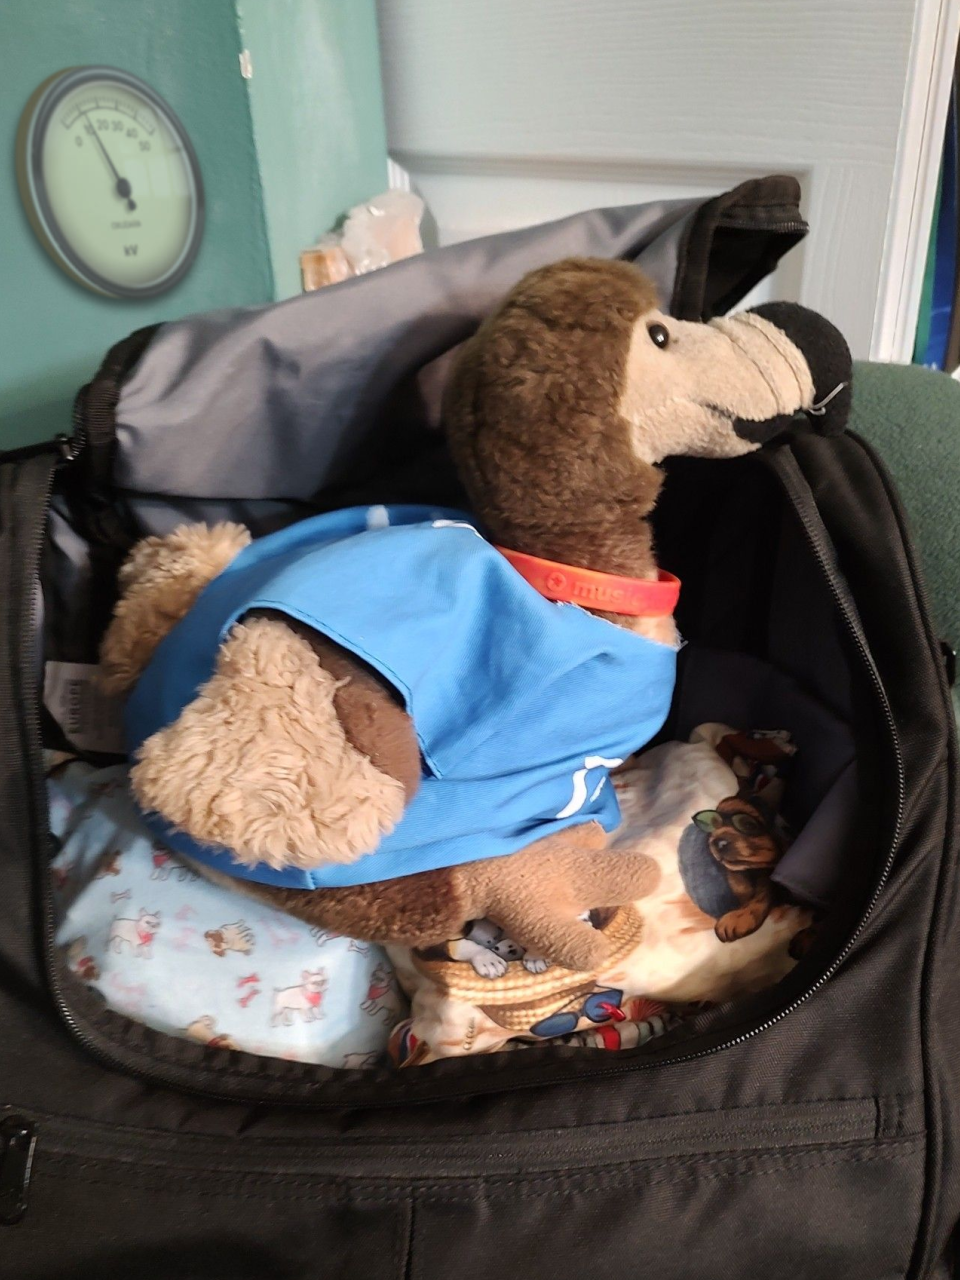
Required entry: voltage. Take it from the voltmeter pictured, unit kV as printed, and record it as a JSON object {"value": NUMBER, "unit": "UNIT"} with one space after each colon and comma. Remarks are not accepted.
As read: {"value": 10, "unit": "kV"}
